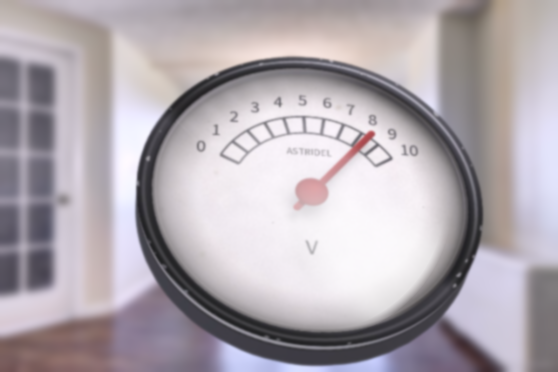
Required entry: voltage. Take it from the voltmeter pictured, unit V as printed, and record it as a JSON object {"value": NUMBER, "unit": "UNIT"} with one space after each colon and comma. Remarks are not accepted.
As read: {"value": 8.5, "unit": "V"}
